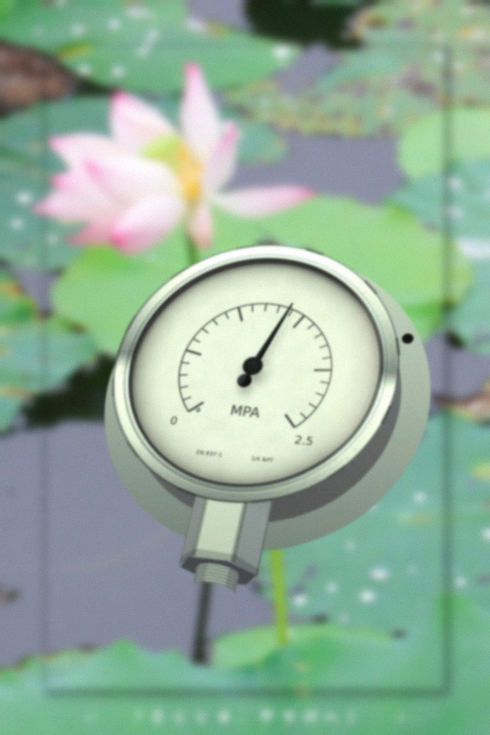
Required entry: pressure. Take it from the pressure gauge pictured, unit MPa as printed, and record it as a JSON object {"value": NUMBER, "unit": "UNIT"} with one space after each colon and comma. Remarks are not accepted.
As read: {"value": 1.4, "unit": "MPa"}
